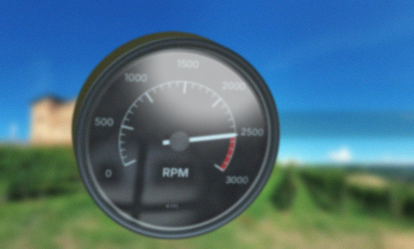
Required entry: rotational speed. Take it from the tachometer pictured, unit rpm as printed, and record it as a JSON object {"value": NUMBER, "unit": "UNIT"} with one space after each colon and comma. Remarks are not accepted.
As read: {"value": 2500, "unit": "rpm"}
